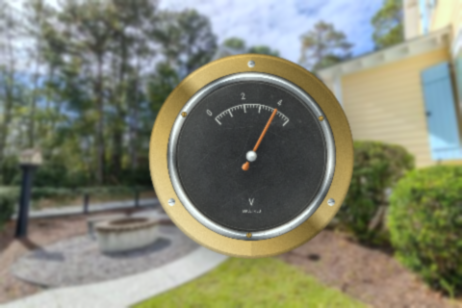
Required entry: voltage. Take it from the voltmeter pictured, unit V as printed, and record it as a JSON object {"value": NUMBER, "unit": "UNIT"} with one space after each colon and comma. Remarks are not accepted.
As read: {"value": 4, "unit": "V"}
